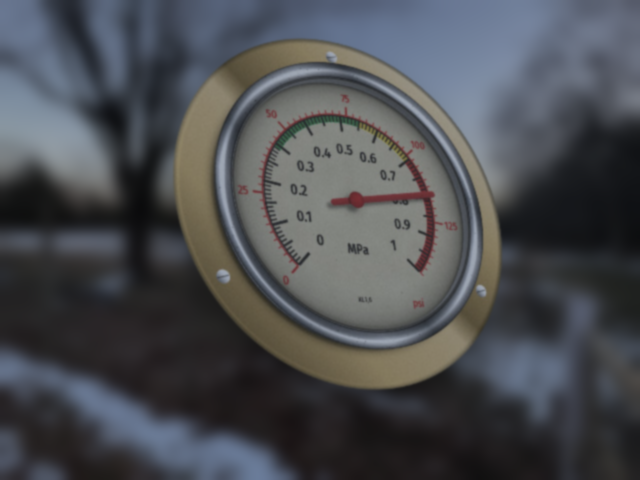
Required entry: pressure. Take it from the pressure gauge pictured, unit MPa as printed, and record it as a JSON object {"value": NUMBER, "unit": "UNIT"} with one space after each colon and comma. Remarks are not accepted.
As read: {"value": 0.8, "unit": "MPa"}
